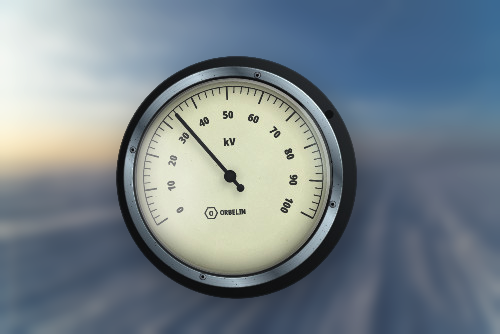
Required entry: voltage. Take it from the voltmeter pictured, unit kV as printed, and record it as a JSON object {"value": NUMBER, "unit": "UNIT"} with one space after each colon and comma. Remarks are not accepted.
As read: {"value": 34, "unit": "kV"}
